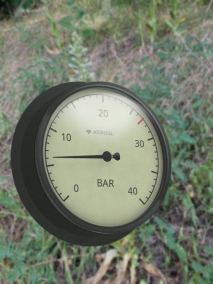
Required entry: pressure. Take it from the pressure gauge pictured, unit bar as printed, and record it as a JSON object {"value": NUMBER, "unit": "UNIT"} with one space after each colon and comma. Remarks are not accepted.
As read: {"value": 6, "unit": "bar"}
